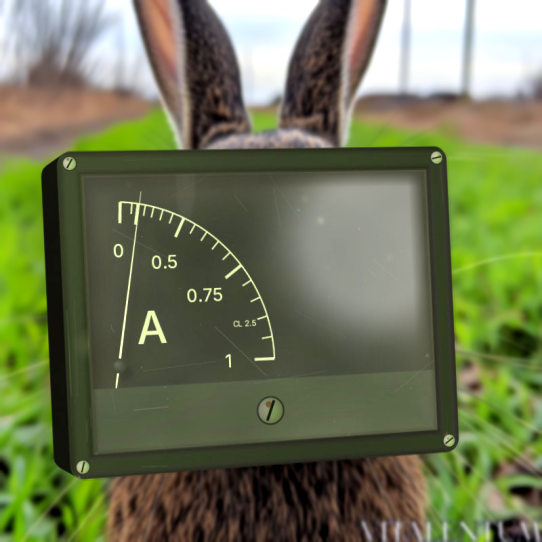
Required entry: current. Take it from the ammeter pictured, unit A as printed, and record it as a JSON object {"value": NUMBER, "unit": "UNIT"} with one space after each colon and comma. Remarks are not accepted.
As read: {"value": 0.25, "unit": "A"}
